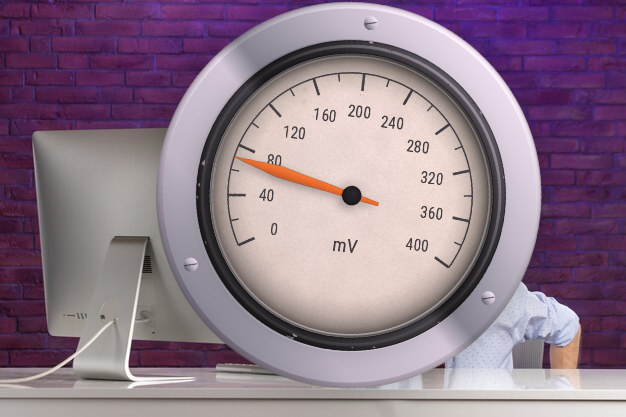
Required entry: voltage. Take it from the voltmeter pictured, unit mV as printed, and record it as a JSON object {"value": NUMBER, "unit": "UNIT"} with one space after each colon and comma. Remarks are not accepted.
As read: {"value": 70, "unit": "mV"}
